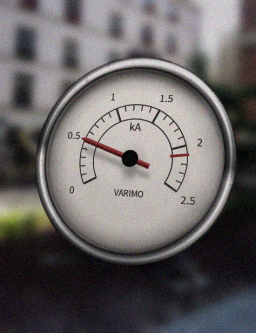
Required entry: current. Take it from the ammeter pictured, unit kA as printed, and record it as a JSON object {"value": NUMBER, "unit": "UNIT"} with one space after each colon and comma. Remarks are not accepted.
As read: {"value": 0.5, "unit": "kA"}
